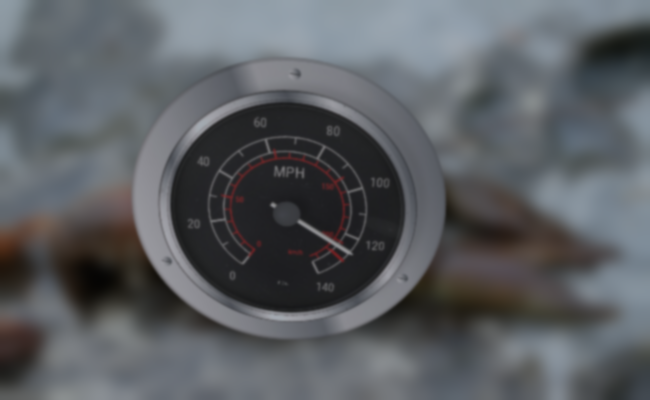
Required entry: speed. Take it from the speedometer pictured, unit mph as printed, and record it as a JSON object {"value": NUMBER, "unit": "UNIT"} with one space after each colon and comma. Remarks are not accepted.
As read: {"value": 125, "unit": "mph"}
